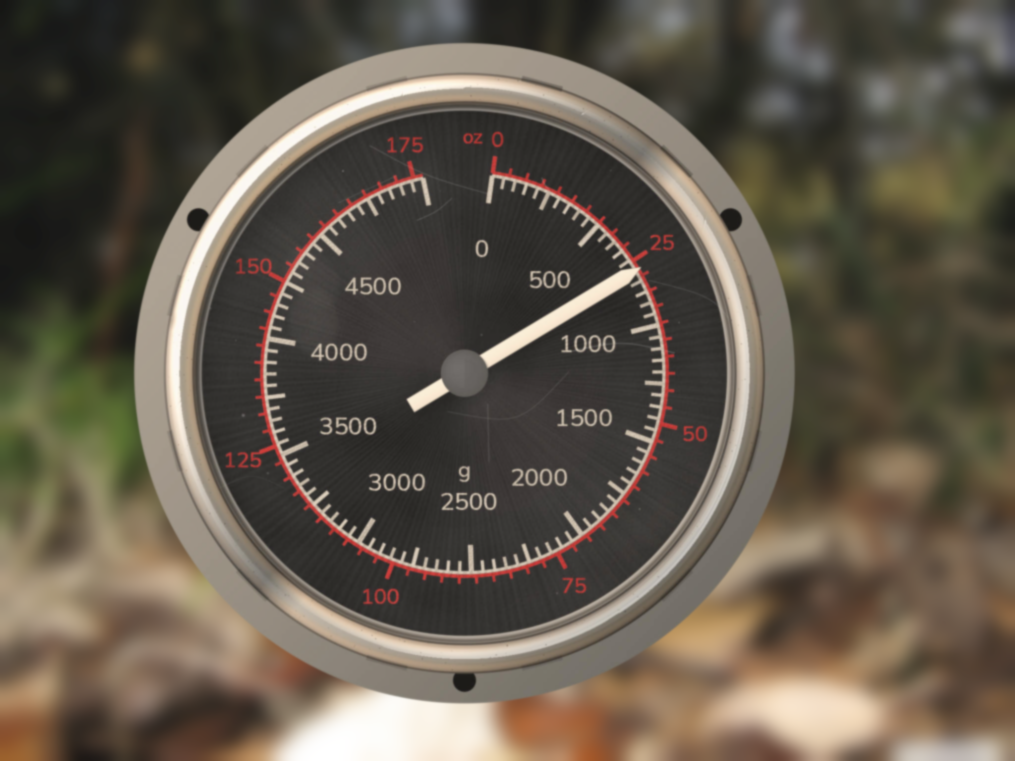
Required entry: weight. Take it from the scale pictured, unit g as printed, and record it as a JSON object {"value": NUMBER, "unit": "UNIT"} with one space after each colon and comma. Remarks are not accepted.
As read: {"value": 750, "unit": "g"}
